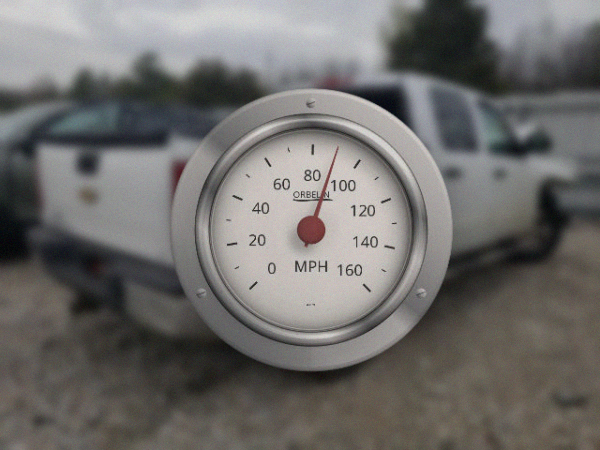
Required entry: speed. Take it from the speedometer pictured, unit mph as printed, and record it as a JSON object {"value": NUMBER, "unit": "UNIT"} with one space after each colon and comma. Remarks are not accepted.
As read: {"value": 90, "unit": "mph"}
